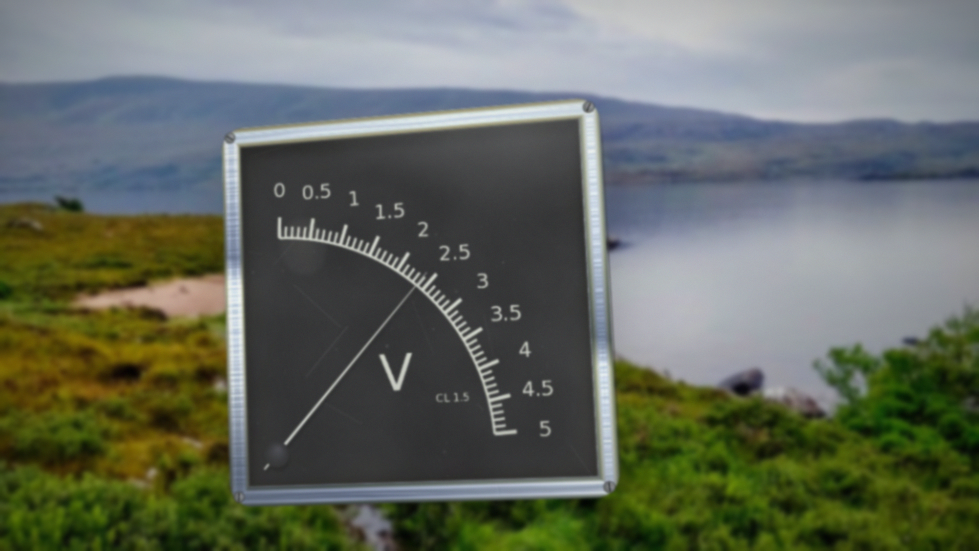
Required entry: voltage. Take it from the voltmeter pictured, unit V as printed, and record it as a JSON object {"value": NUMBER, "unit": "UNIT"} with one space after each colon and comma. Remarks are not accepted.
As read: {"value": 2.4, "unit": "V"}
